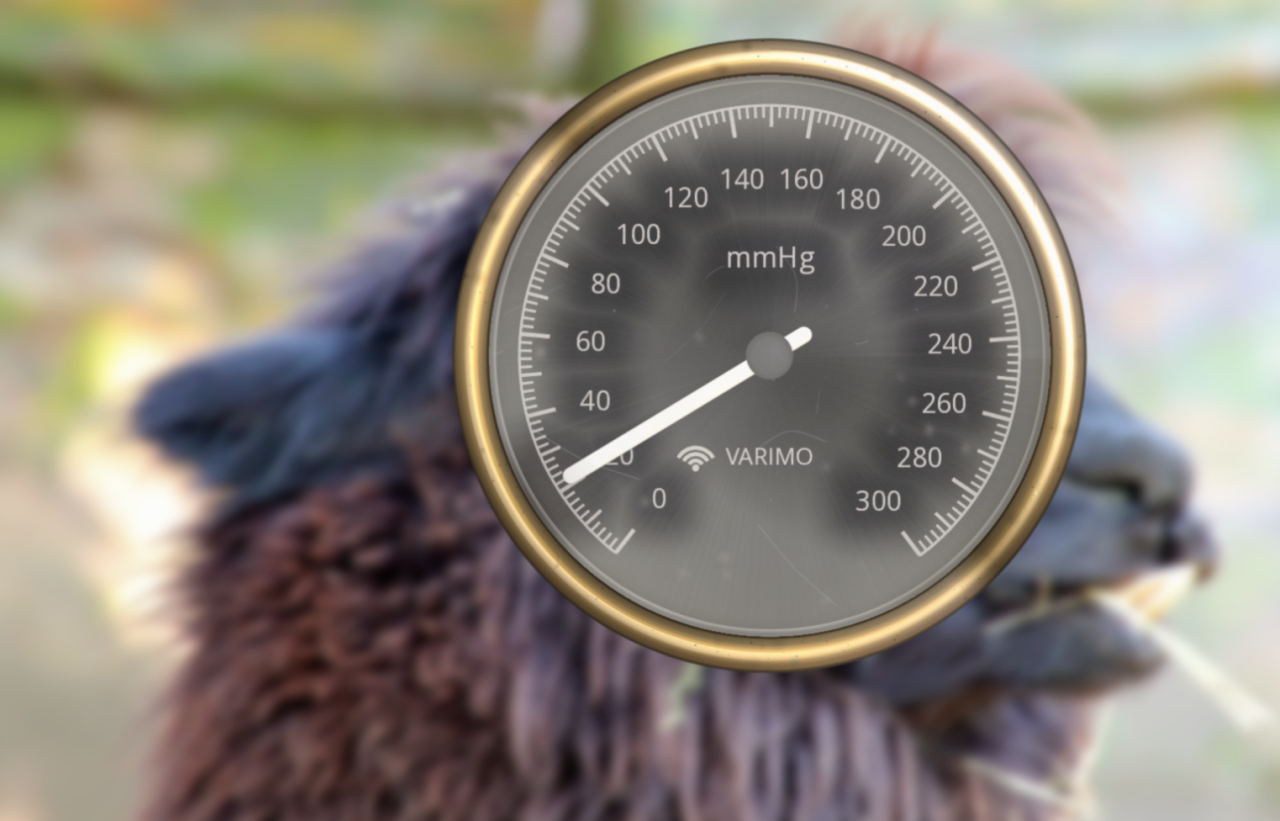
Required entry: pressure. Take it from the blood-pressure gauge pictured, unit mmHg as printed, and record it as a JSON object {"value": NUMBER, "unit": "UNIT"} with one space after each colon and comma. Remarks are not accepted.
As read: {"value": 22, "unit": "mmHg"}
